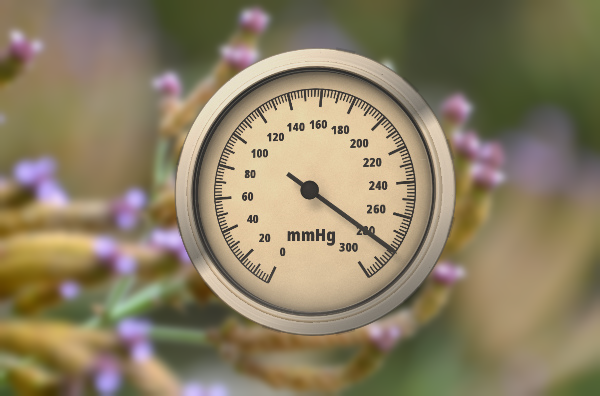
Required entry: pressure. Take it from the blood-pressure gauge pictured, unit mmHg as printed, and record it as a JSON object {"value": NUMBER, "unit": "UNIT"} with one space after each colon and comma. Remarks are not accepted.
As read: {"value": 280, "unit": "mmHg"}
